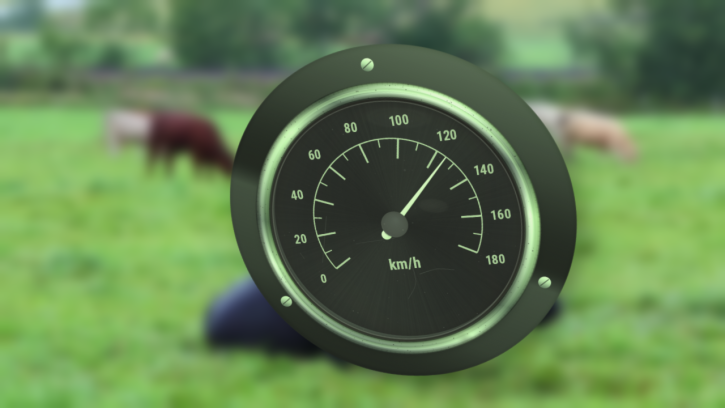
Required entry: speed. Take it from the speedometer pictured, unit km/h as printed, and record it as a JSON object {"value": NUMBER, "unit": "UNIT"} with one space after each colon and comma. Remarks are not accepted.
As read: {"value": 125, "unit": "km/h"}
